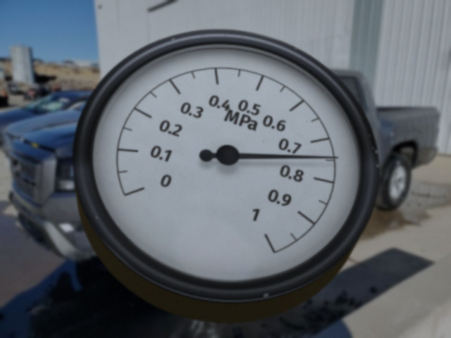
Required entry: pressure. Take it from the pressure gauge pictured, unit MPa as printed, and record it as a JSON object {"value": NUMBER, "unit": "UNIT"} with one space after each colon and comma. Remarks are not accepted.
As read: {"value": 0.75, "unit": "MPa"}
